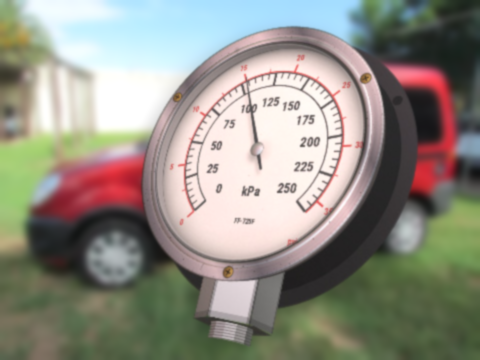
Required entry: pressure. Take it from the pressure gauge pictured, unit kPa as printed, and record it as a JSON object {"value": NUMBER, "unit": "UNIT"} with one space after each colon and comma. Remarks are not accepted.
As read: {"value": 105, "unit": "kPa"}
